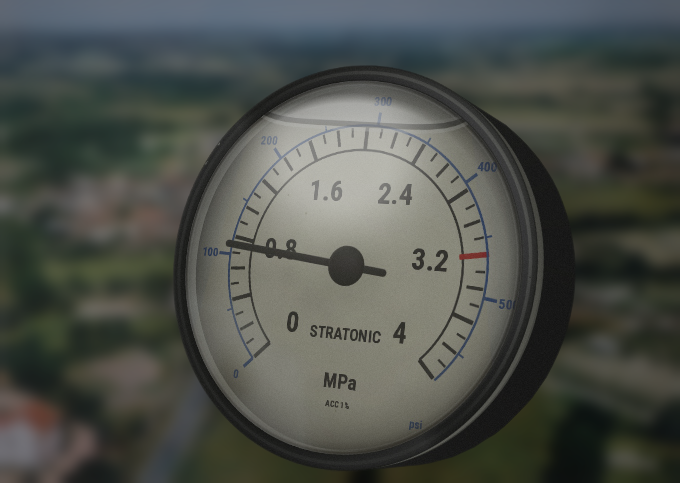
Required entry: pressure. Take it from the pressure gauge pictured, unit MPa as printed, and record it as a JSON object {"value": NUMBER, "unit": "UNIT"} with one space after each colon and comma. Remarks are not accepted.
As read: {"value": 0.75, "unit": "MPa"}
